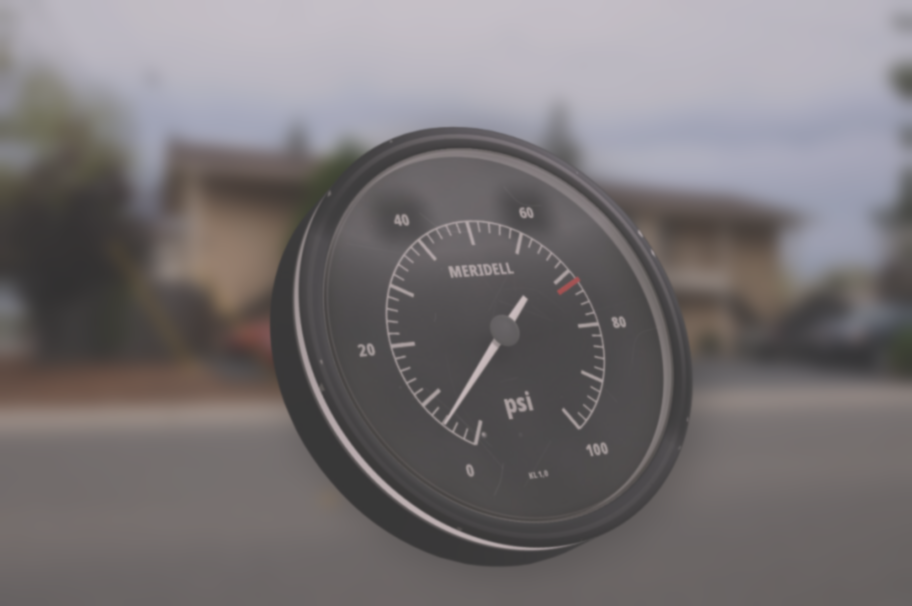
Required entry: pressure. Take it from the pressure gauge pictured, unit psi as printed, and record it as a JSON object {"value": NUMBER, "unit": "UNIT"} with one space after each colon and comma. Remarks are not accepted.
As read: {"value": 6, "unit": "psi"}
